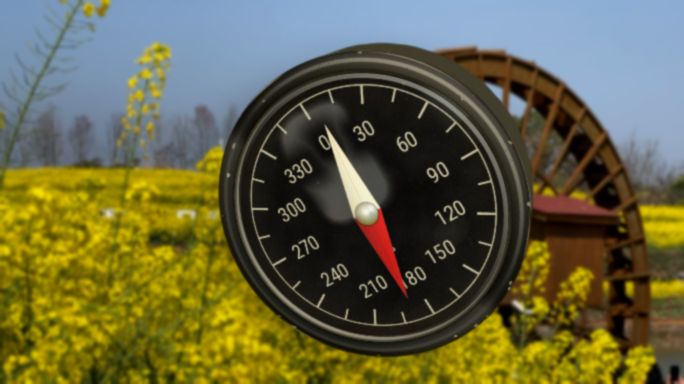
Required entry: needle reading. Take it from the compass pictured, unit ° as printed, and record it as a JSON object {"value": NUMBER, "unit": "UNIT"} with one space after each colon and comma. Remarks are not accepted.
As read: {"value": 187.5, "unit": "°"}
